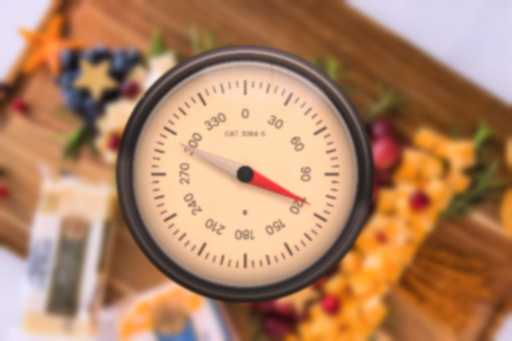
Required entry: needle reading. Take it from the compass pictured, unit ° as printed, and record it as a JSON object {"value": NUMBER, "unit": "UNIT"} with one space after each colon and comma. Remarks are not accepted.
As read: {"value": 115, "unit": "°"}
